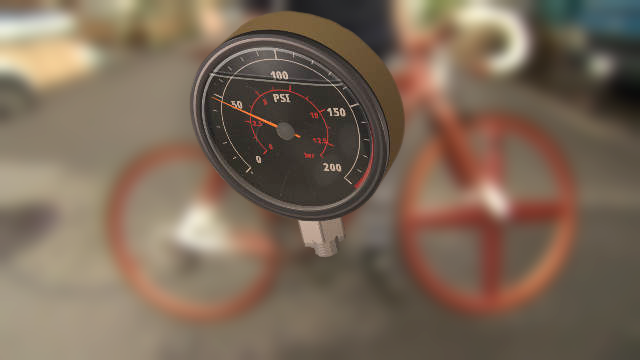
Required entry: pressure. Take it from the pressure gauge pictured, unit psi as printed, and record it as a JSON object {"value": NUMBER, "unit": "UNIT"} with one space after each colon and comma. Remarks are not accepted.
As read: {"value": 50, "unit": "psi"}
